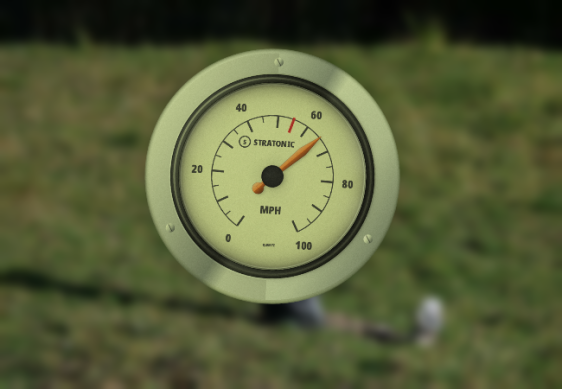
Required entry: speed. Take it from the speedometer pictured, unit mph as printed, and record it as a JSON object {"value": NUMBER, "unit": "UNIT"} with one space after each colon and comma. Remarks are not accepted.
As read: {"value": 65, "unit": "mph"}
